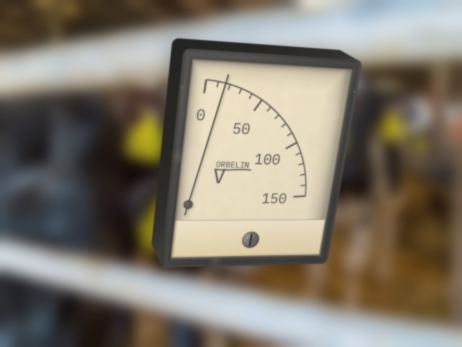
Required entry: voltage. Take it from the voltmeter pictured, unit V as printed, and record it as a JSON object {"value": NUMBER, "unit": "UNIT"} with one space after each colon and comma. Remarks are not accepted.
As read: {"value": 15, "unit": "V"}
